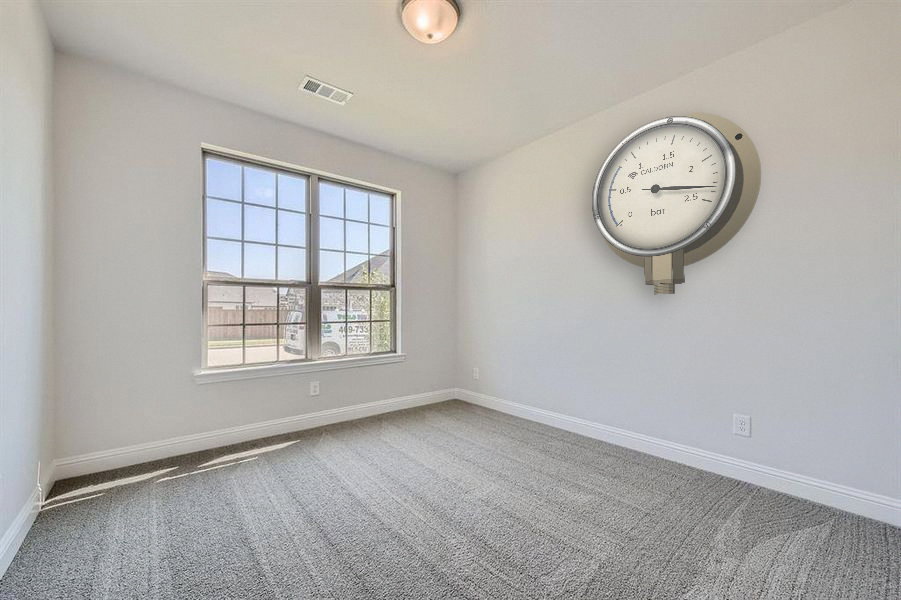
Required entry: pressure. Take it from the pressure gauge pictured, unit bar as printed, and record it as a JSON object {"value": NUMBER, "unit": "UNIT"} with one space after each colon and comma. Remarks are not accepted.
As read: {"value": 2.35, "unit": "bar"}
